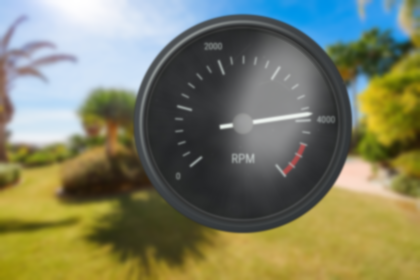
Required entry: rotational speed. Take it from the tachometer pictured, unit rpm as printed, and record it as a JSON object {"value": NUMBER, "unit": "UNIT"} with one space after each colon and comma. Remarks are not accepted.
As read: {"value": 3900, "unit": "rpm"}
